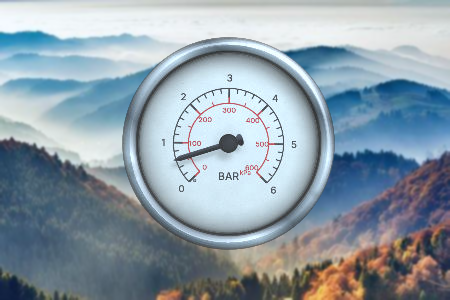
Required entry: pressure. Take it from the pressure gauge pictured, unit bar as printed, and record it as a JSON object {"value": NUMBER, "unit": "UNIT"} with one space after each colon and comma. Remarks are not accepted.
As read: {"value": 0.6, "unit": "bar"}
